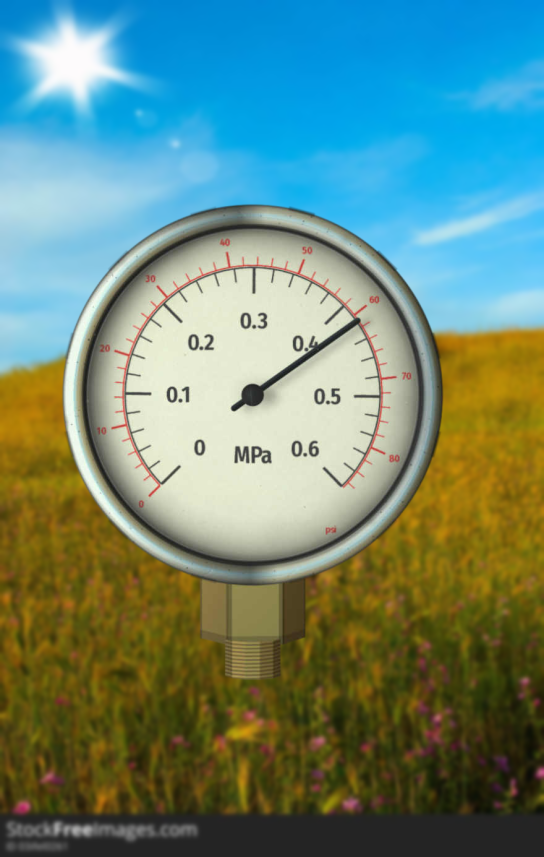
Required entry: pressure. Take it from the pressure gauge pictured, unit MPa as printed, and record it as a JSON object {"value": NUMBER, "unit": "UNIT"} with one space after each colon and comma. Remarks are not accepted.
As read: {"value": 0.42, "unit": "MPa"}
